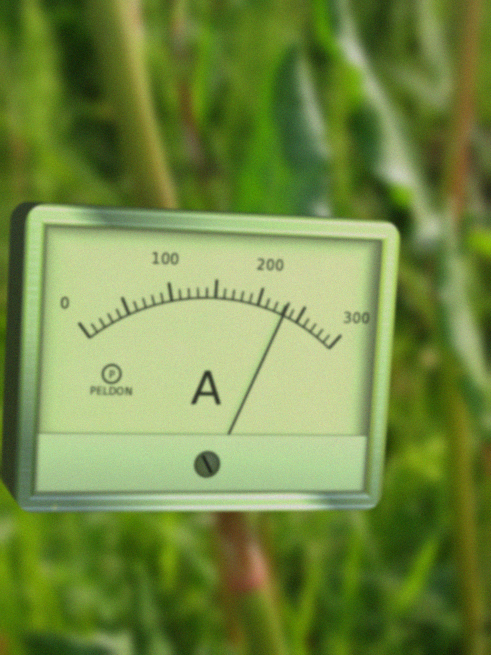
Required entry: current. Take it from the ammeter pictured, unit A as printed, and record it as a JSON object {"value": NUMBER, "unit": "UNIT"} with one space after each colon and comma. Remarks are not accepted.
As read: {"value": 230, "unit": "A"}
